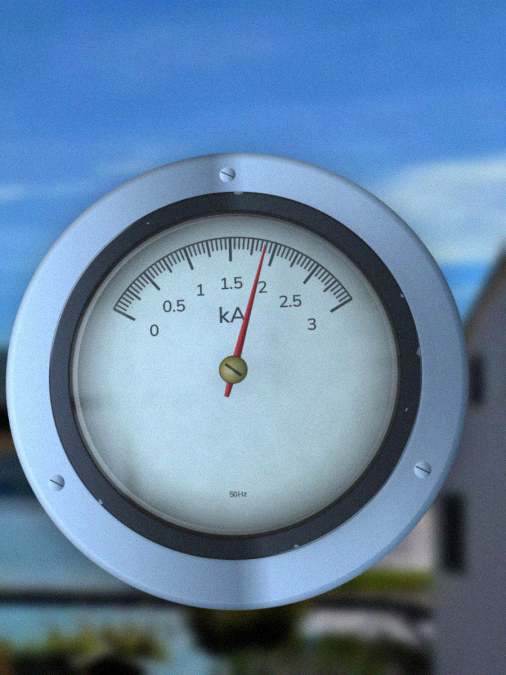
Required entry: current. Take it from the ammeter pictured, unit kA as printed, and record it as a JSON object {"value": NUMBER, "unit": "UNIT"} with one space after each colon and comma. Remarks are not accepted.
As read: {"value": 1.9, "unit": "kA"}
